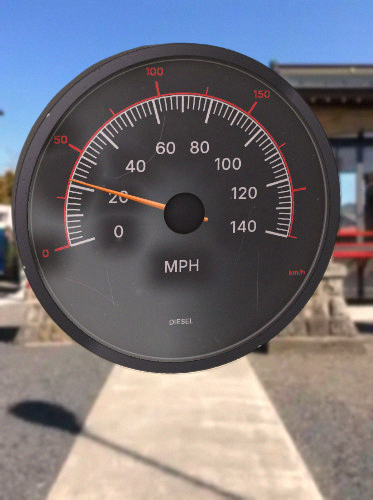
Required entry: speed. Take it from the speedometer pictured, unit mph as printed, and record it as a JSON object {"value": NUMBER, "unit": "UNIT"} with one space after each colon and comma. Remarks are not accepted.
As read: {"value": 22, "unit": "mph"}
